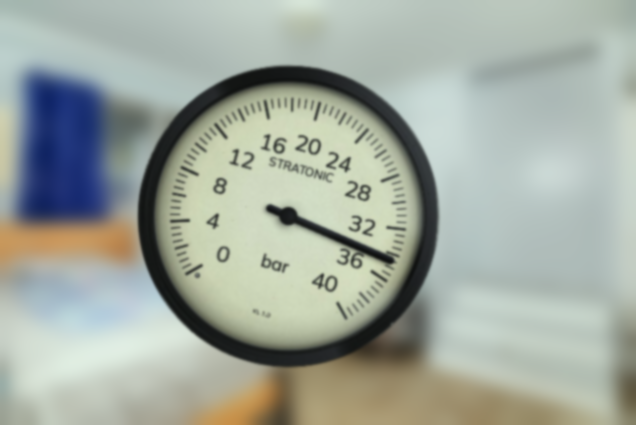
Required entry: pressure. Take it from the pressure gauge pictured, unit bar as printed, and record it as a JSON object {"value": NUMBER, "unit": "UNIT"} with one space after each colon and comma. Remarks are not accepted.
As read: {"value": 34.5, "unit": "bar"}
